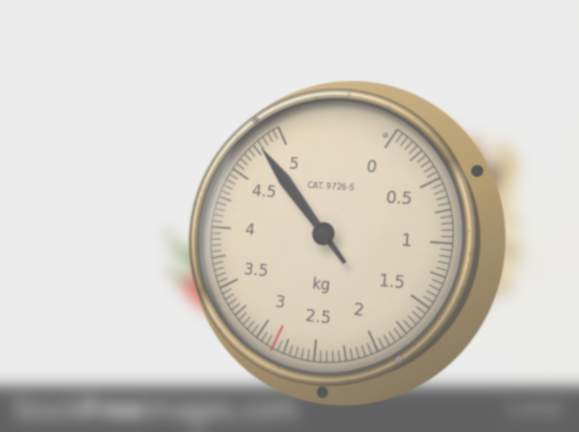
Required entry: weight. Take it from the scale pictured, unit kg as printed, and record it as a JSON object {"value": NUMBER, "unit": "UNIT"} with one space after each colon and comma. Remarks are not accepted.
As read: {"value": 4.8, "unit": "kg"}
